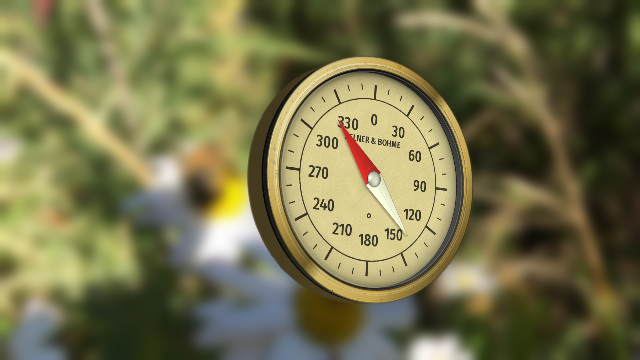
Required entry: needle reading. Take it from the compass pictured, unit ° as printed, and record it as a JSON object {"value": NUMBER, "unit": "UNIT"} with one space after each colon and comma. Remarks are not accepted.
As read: {"value": 320, "unit": "°"}
